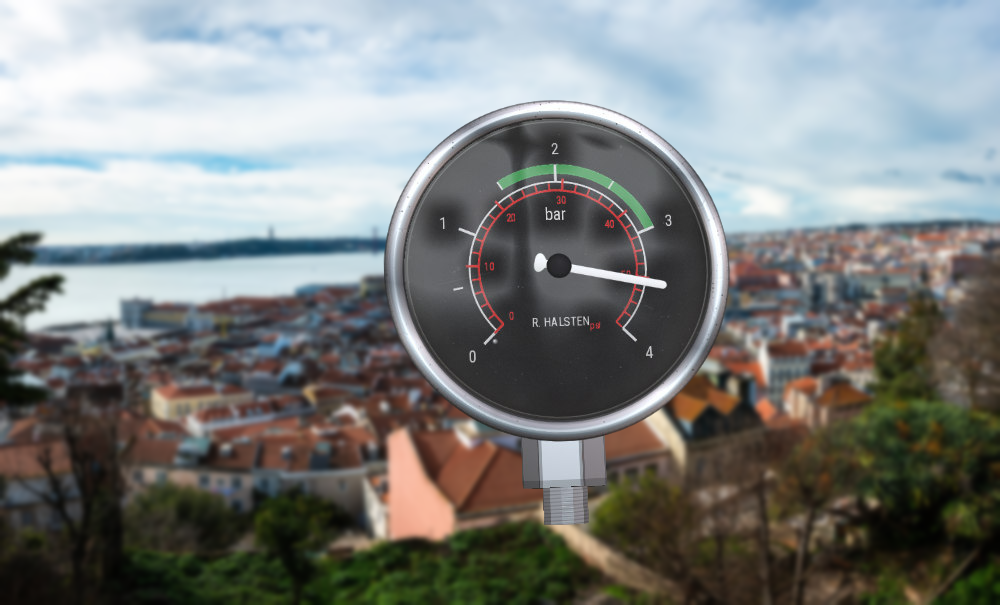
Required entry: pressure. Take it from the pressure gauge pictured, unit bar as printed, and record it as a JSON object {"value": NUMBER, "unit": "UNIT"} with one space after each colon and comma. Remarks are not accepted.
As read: {"value": 3.5, "unit": "bar"}
